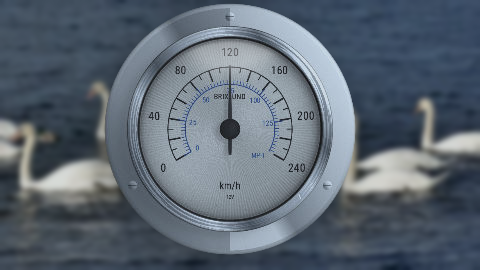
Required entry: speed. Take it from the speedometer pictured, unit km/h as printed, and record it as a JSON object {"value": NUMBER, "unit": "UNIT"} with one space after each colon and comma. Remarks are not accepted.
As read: {"value": 120, "unit": "km/h"}
